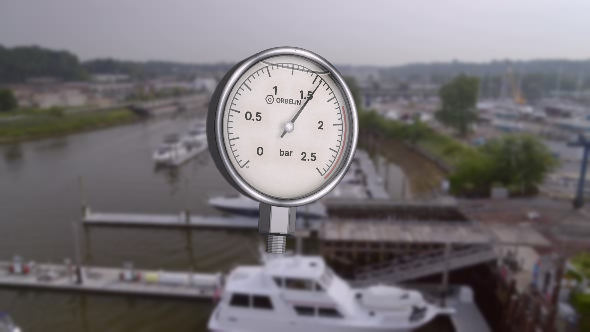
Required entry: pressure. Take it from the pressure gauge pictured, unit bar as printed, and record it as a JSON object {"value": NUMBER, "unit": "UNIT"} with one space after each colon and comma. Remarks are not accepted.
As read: {"value": 1.55, "unit": "bar"}
